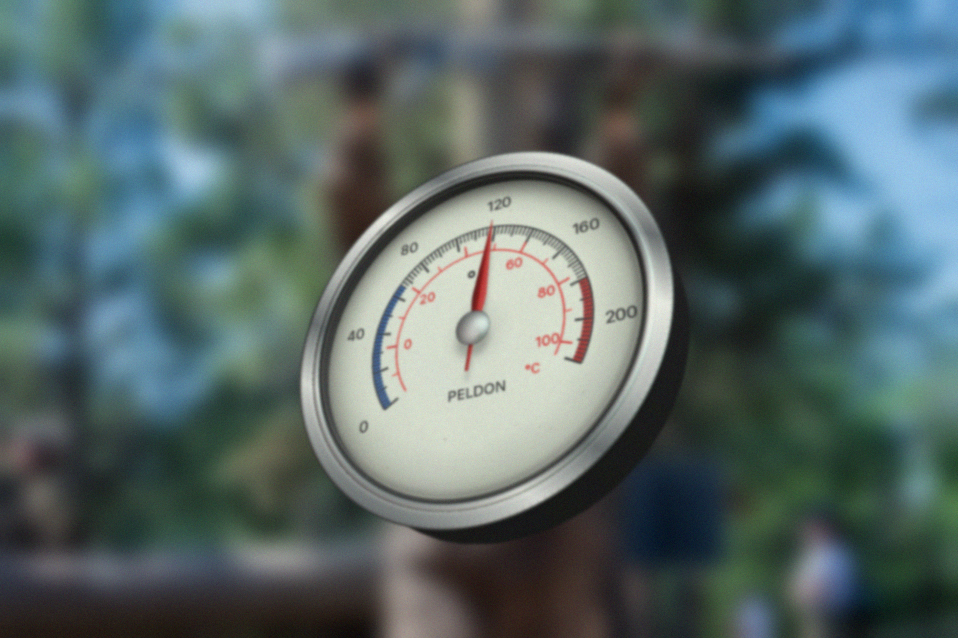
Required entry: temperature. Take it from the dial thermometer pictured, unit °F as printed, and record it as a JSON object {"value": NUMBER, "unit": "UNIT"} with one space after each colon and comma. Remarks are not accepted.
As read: {"value": 120, "unit": "°F"}
